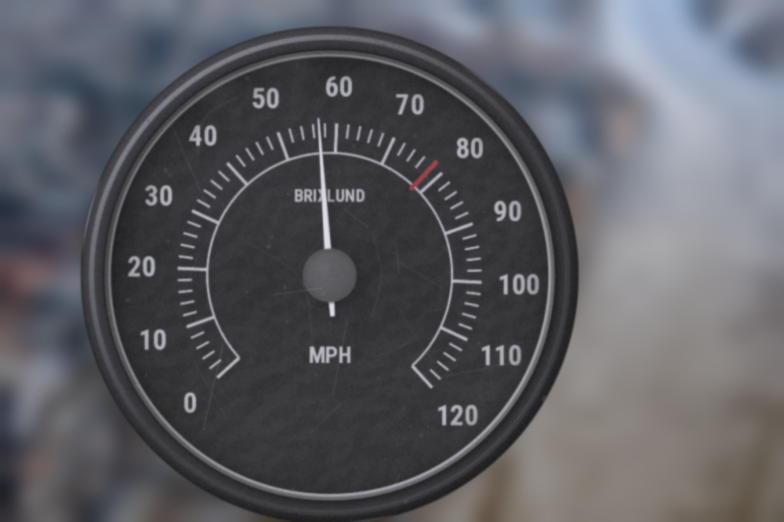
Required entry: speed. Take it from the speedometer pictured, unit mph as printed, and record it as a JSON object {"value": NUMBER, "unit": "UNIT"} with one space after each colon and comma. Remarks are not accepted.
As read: {"value": 57, "unit": "mph"}
